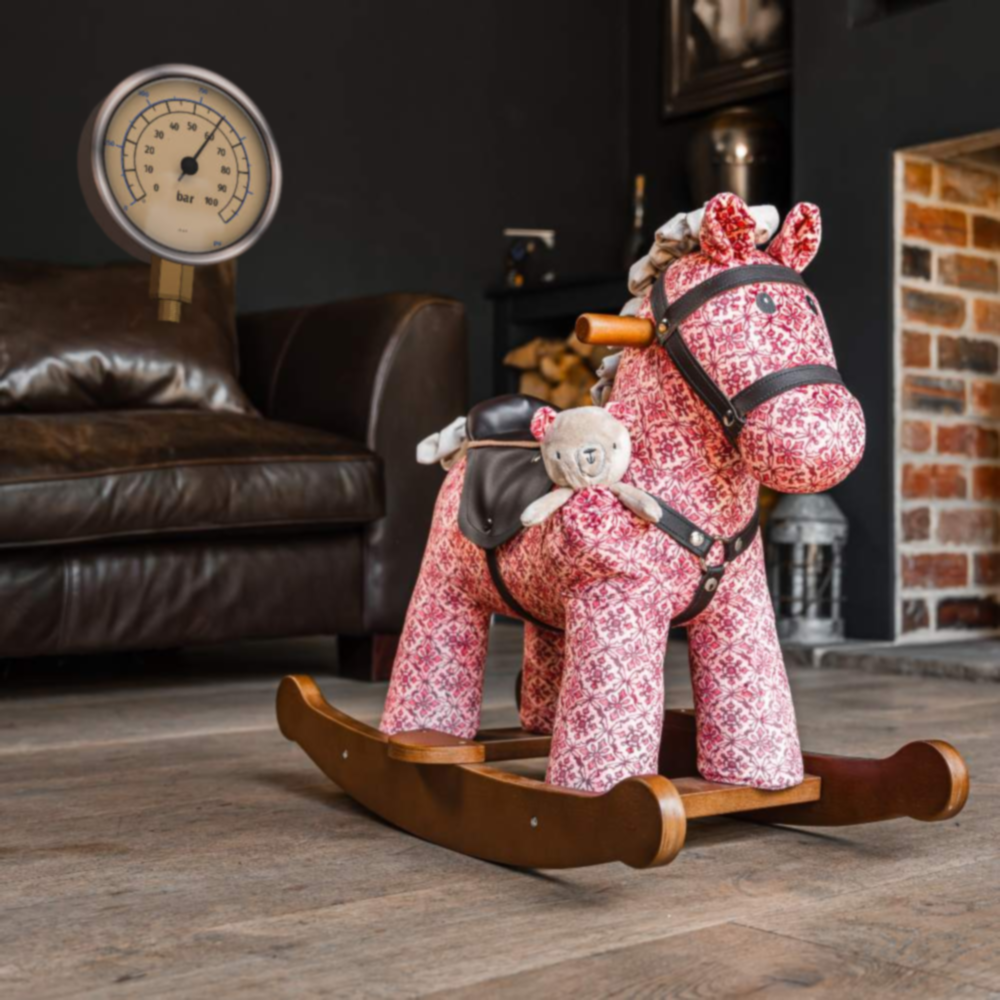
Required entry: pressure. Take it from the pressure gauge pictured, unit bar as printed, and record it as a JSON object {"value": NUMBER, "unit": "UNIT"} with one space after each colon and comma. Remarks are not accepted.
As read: {"value": 60, "unit": "bar"}
